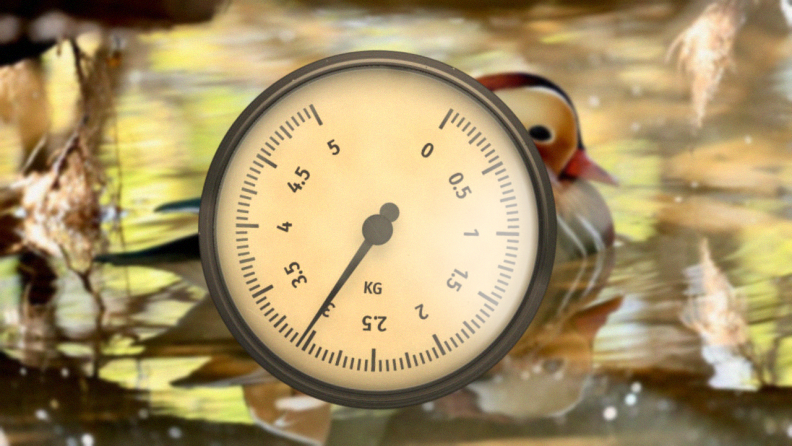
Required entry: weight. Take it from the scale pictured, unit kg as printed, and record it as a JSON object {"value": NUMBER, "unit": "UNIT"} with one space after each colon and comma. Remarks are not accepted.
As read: {"value": 3.05, "unit": "kg"}
